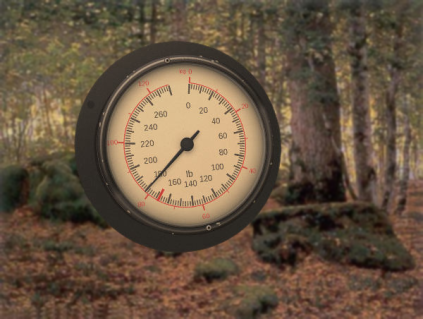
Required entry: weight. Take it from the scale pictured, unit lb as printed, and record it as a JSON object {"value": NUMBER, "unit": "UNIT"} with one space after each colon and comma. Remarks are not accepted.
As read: {"value": 180, "unit": "lb"}
